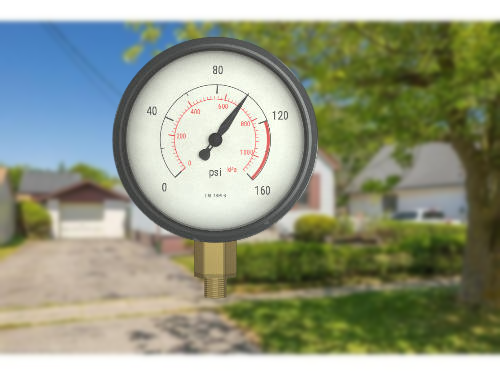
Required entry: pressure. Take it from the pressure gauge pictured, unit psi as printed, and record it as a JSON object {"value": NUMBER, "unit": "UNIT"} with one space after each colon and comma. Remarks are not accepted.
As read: {"value": 100, "unit": "psi"}
